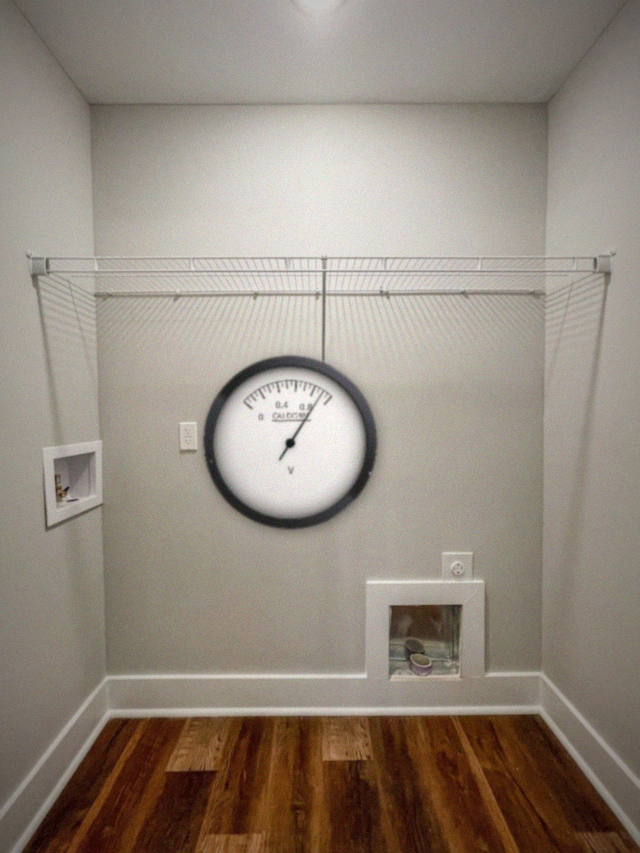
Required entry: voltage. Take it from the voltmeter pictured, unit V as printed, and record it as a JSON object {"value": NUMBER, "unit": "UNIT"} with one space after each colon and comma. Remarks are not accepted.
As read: {"value": 0.9, "unit": "V"}
